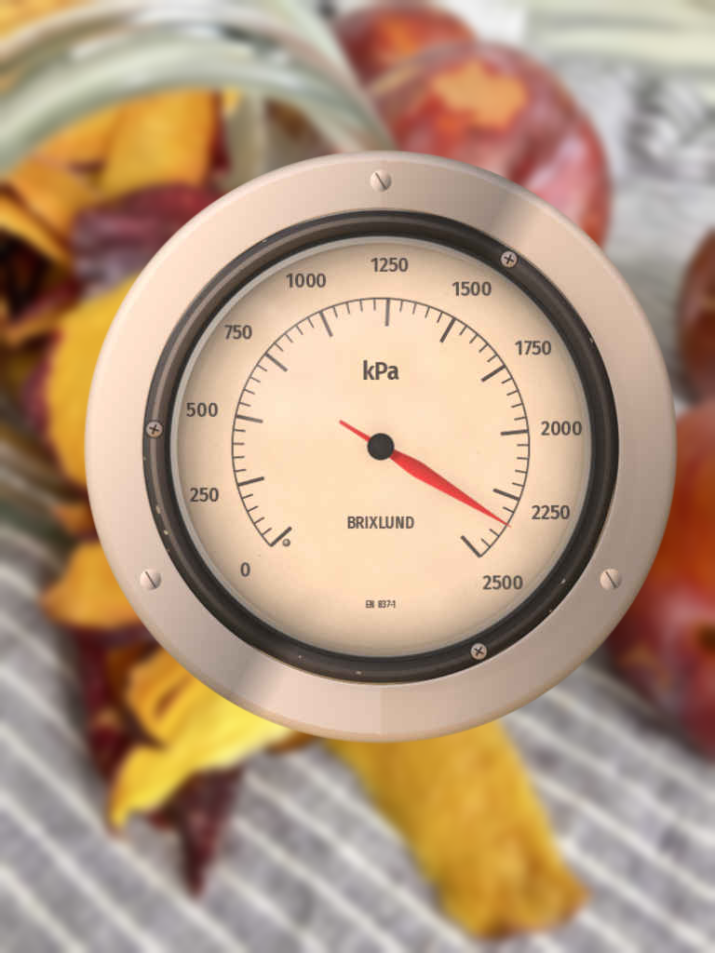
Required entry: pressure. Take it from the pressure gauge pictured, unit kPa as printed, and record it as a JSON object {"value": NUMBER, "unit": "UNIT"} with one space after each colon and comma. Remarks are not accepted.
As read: {"value": 2350, "unit": "kPa"}
